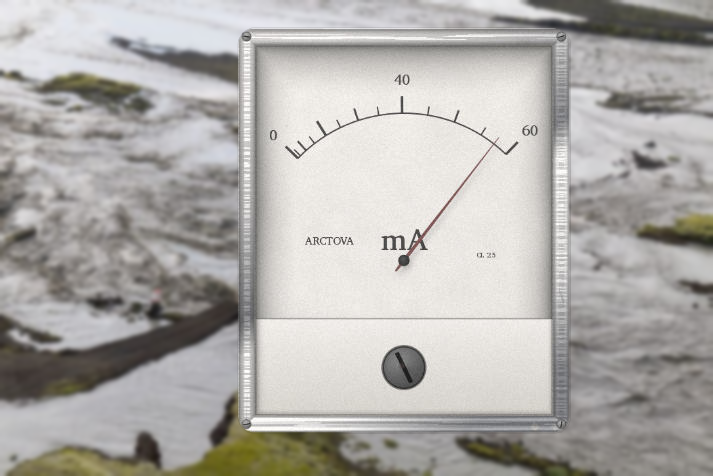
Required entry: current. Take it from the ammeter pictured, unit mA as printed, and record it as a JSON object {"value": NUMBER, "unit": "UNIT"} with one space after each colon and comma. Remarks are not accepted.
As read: {"value": 57.5, "unit": "mA"}
